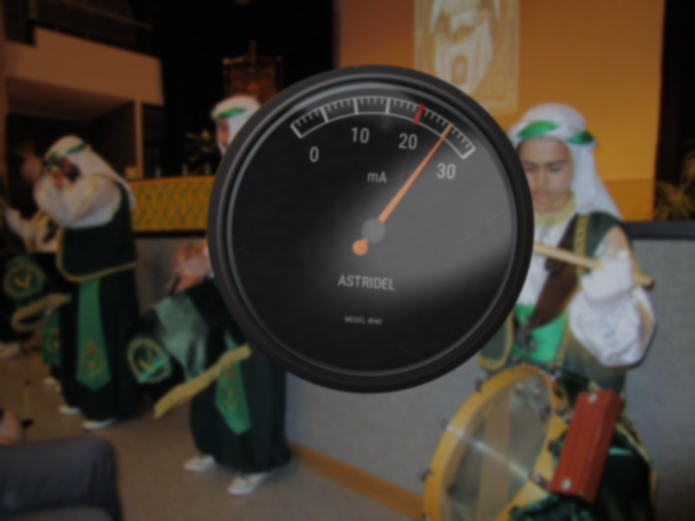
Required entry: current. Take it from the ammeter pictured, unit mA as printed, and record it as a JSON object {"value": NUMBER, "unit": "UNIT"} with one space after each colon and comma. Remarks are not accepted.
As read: {"value": 25, "unit": "mA"}
